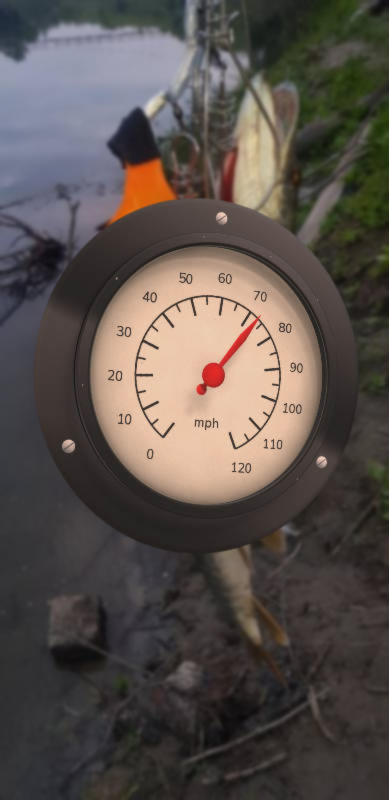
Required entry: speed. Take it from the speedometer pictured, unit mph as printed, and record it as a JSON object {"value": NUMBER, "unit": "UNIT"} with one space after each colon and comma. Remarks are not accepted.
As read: {"value": 72.5, "unit": "mph"}
